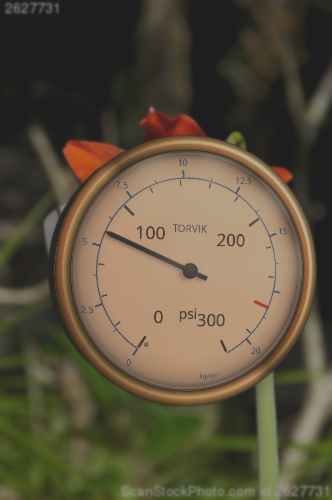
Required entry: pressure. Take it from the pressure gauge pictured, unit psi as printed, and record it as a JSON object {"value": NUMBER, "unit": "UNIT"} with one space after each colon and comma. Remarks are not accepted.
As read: {"value": 80, "unit": "psi"}
